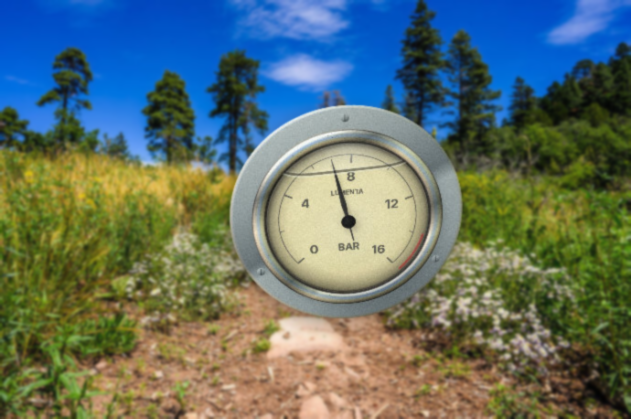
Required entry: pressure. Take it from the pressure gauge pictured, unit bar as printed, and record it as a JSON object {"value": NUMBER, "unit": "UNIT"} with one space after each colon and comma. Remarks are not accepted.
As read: {"value": 7, "unit": "bar"}
